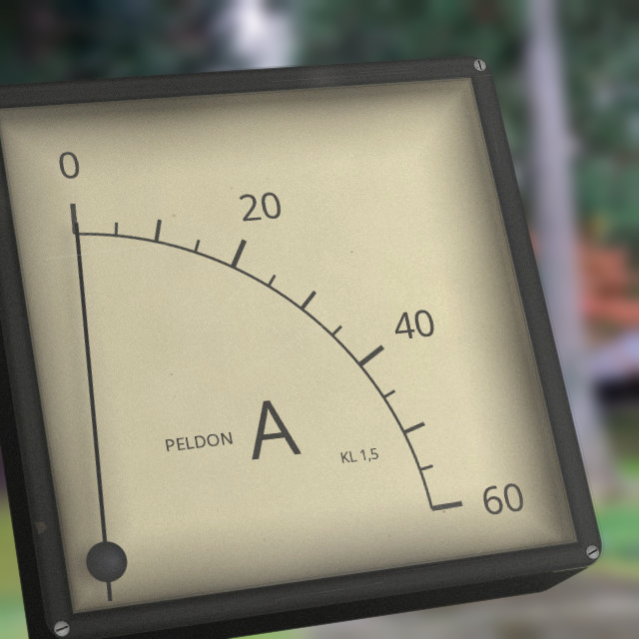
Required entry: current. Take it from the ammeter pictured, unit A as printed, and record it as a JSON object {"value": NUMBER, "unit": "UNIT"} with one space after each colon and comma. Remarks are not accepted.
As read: {"value": 0, "unit": "A"}
